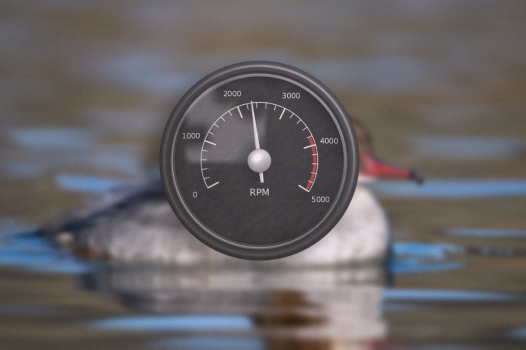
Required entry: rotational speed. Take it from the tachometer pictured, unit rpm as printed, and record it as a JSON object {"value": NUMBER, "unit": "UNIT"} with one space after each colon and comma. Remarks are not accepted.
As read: {"value": 2300, "unit": "rpm"}
